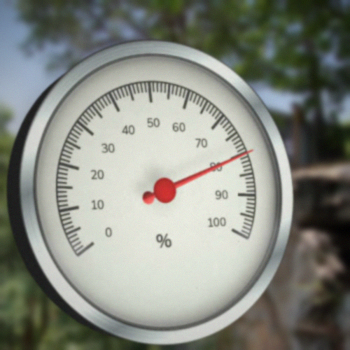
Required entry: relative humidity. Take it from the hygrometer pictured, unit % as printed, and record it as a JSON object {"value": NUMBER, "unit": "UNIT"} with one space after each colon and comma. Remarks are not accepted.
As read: {"value": 80, "unit": "%"}
